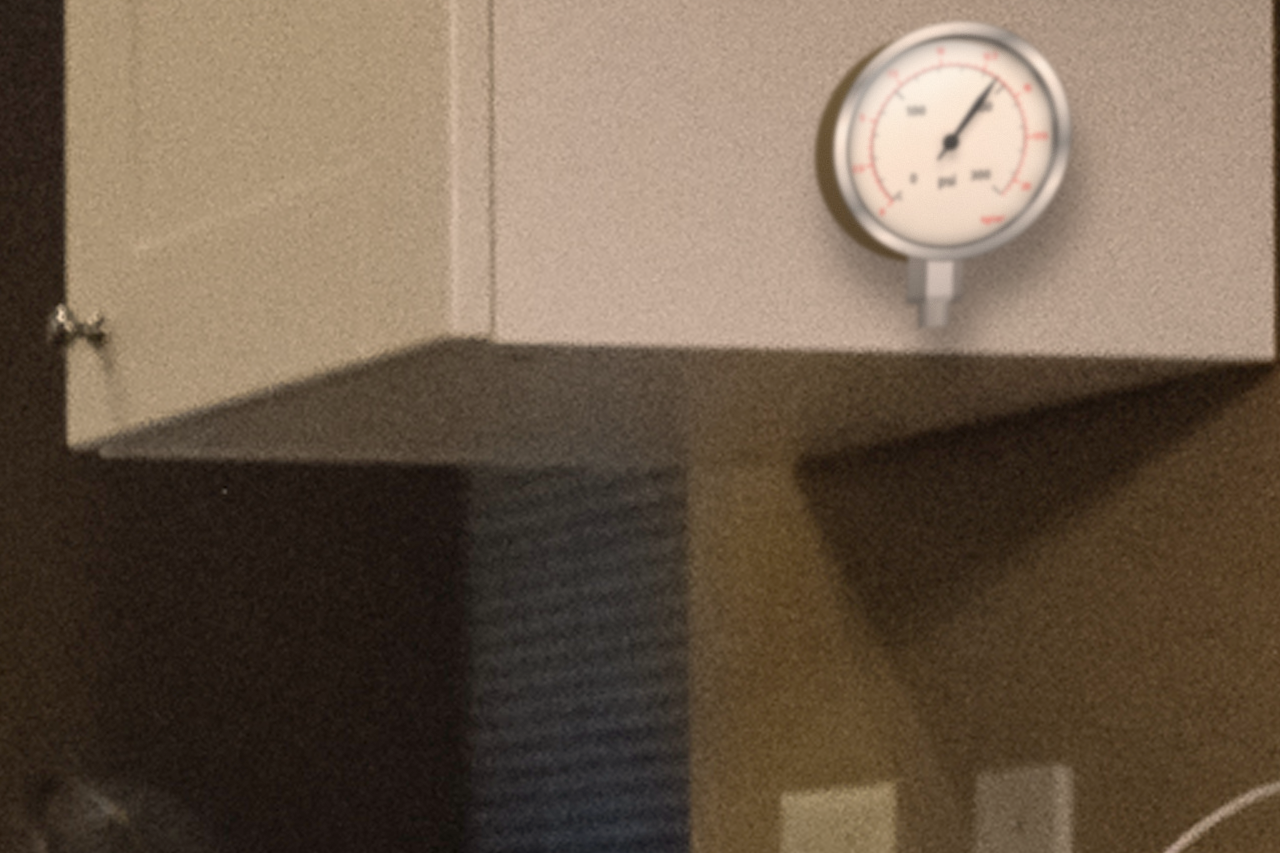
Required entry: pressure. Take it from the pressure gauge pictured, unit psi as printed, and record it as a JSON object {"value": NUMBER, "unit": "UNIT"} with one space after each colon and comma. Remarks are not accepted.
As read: {"value": 190, "unit": "psi"}
